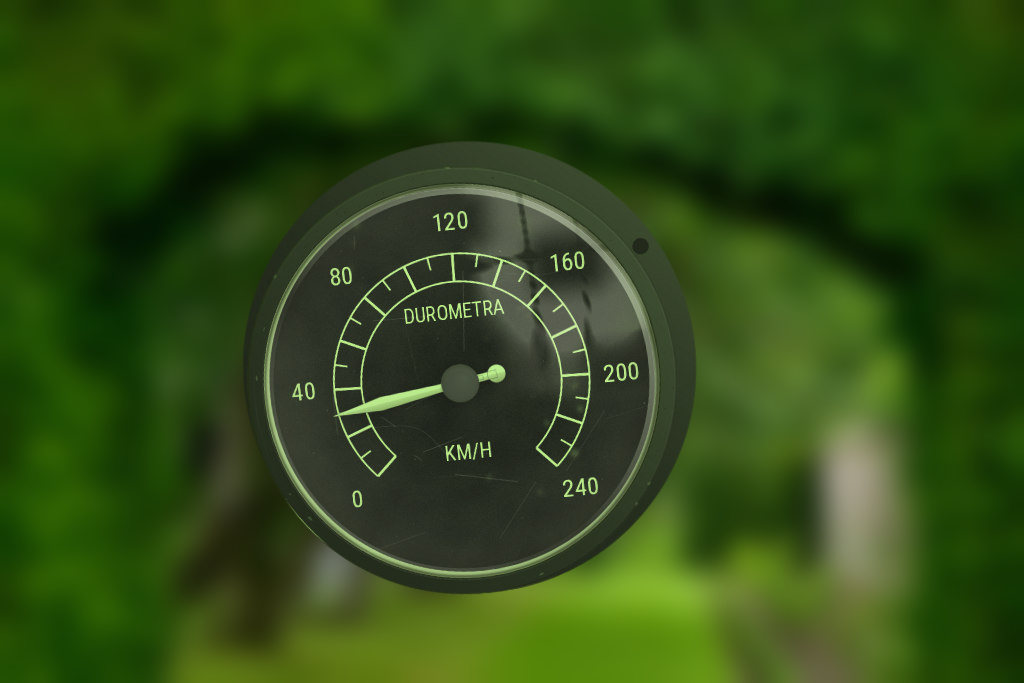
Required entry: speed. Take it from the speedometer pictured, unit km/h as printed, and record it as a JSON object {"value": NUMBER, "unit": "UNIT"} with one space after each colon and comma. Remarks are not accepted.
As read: {"value": 30, "unit": "km/h"}
